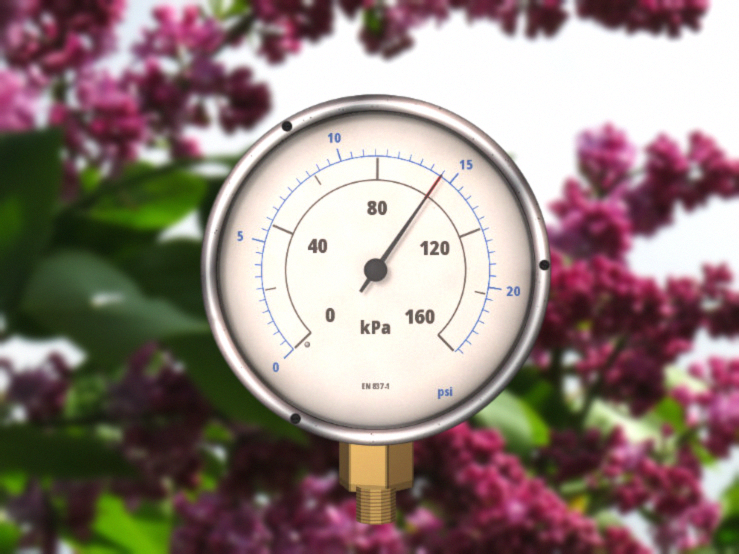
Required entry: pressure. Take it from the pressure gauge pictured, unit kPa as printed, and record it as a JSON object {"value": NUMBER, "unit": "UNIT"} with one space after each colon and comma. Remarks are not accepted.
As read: {"value": 100, "unit": "kPa"}
